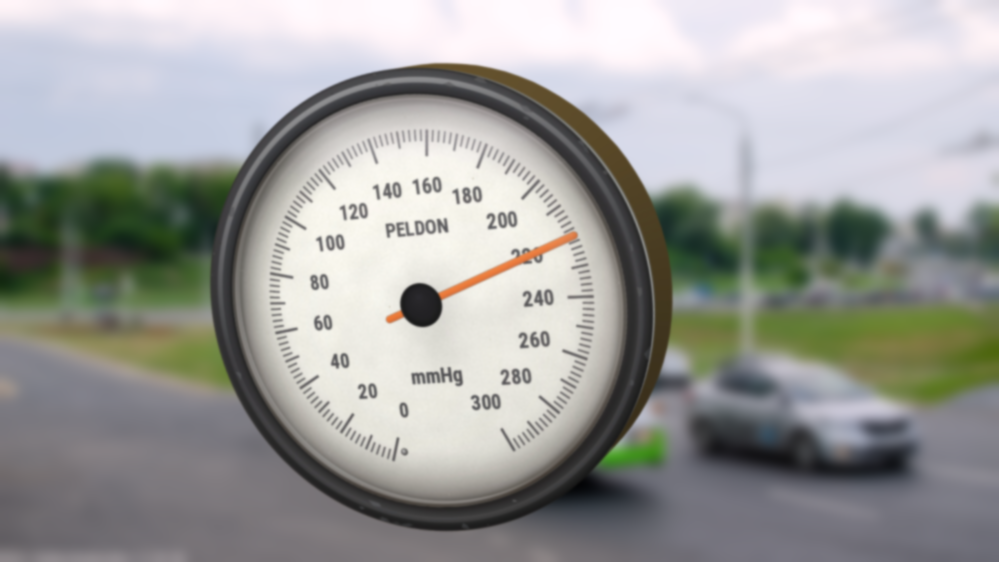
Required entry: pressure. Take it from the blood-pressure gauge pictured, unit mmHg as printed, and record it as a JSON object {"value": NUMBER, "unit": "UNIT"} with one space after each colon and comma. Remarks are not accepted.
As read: {"value": 220, "unit": "mmHg"}
